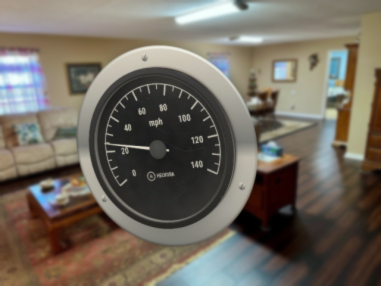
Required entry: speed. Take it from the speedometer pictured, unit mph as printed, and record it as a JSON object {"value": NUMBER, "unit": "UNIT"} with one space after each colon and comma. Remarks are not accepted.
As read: {"value": 25, "unit": "mph"}
